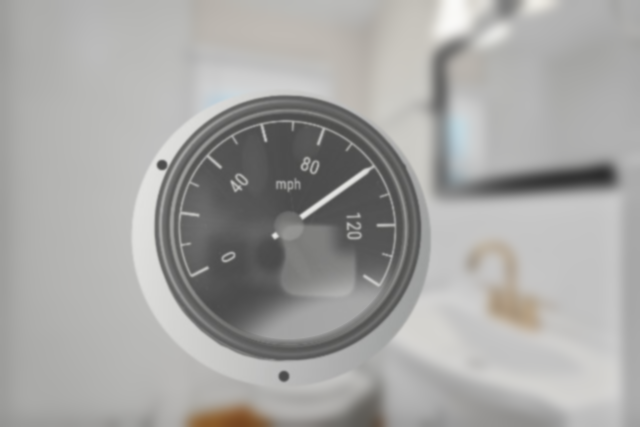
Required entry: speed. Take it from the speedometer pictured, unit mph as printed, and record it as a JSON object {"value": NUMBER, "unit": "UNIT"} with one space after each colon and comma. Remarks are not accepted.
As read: {"value": 100, "unit": "mph"}
